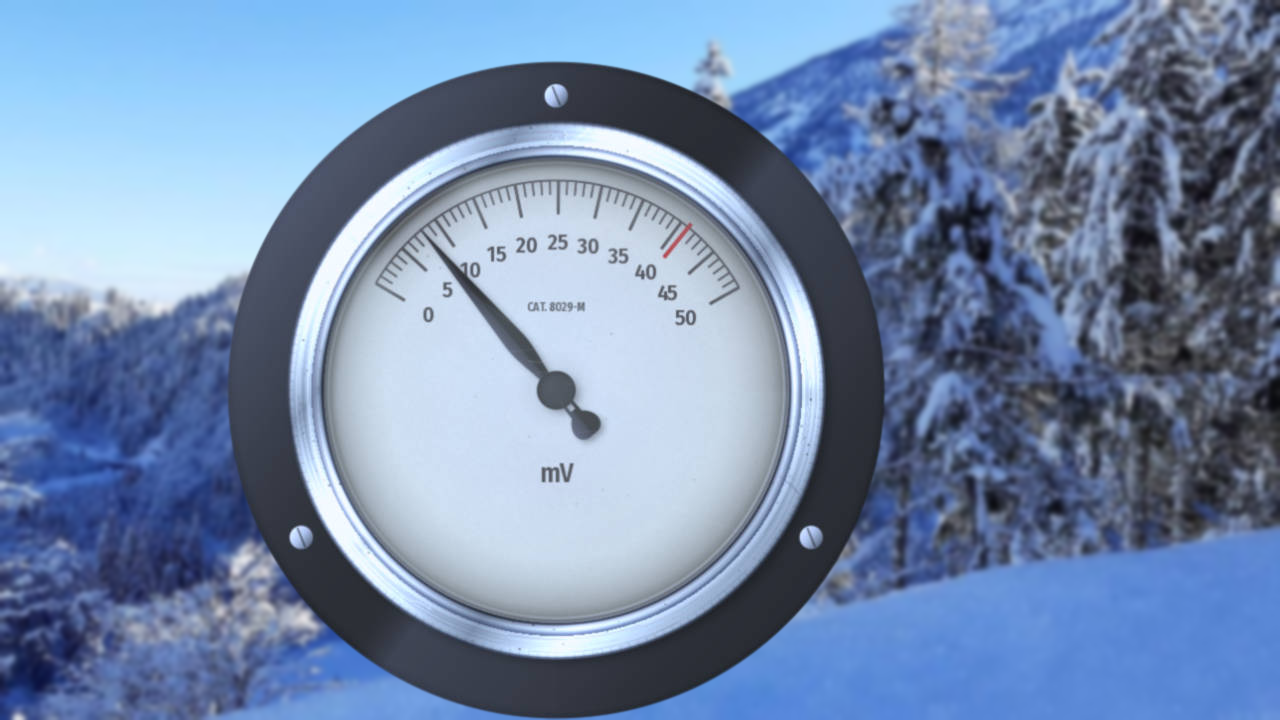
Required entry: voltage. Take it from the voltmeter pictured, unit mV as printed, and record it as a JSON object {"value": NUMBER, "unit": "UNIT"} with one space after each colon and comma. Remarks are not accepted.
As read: {"value": 8, "unit": "mV"}
